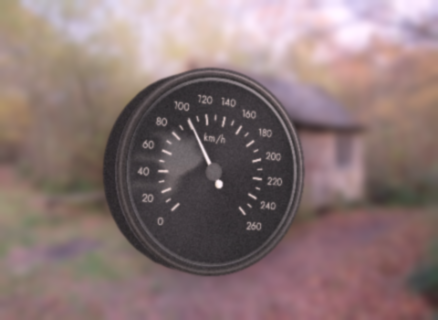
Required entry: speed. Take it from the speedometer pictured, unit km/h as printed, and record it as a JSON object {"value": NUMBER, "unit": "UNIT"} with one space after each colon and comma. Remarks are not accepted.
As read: {"value": 100, "unit": "km/h"}
